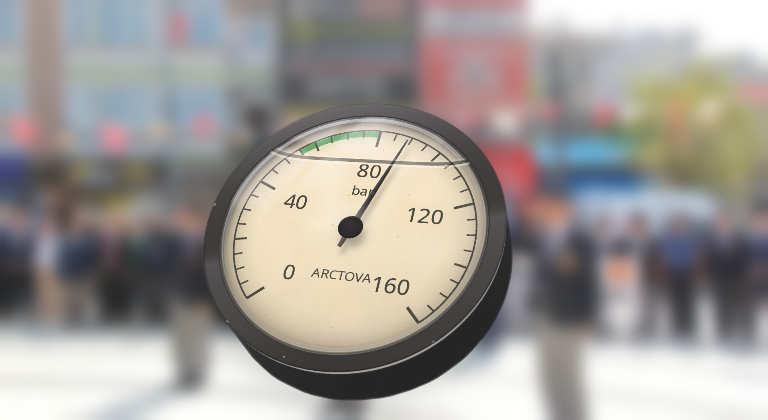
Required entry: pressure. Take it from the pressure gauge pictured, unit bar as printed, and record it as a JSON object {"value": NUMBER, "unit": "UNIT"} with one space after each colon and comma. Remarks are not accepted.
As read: {"value": 90, "unit": "bar"}
